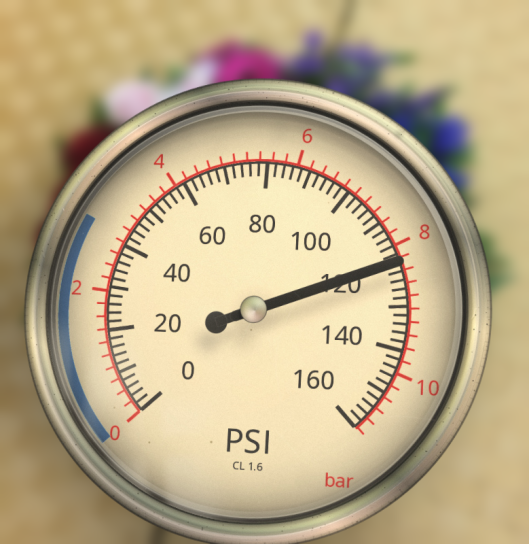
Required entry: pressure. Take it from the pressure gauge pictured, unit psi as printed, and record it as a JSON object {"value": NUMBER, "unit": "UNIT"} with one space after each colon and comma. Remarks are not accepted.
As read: {"value": 120, "unit": "psi"}
